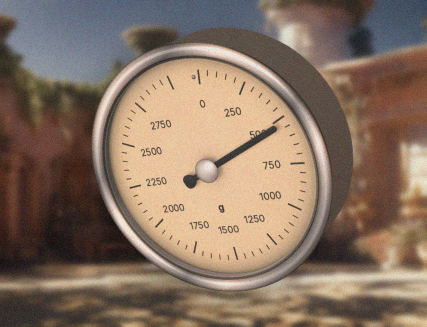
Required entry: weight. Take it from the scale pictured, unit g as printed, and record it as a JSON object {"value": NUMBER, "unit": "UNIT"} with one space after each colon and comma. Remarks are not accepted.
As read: {"value": 525, "unit": "g"}
